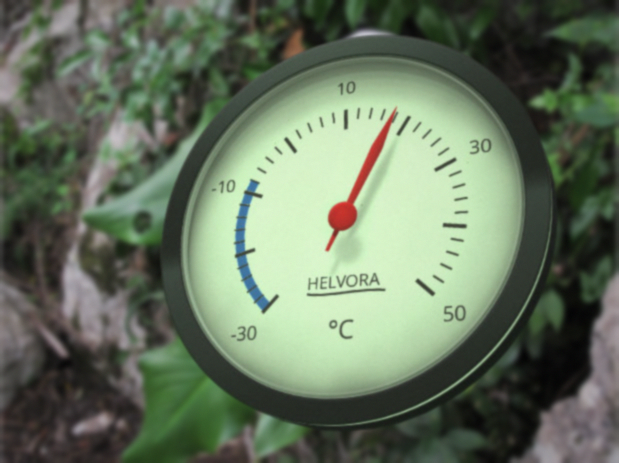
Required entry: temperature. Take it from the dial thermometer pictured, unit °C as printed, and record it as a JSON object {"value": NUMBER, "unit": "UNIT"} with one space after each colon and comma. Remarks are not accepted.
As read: {"value": 18, "unit": "°C"}
